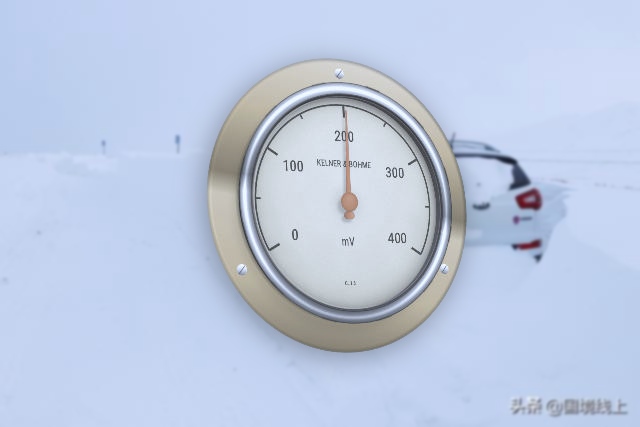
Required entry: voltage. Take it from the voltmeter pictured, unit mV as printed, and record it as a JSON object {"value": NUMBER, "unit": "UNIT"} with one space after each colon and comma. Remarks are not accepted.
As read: {"value": 200, "unit": "mV"}
